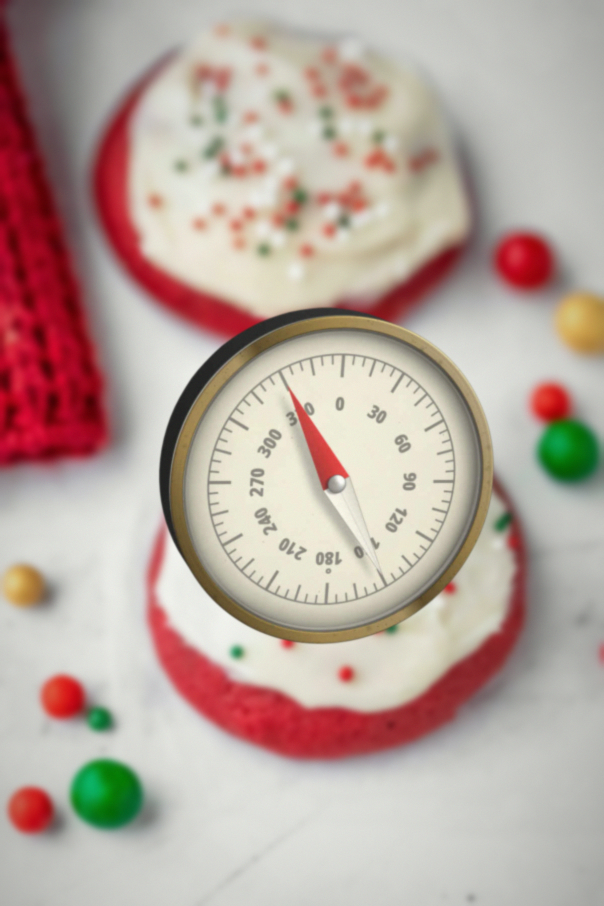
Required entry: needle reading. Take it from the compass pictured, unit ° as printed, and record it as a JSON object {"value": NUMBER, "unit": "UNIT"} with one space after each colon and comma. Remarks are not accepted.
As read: {"value": 330, "unit": "°"}
